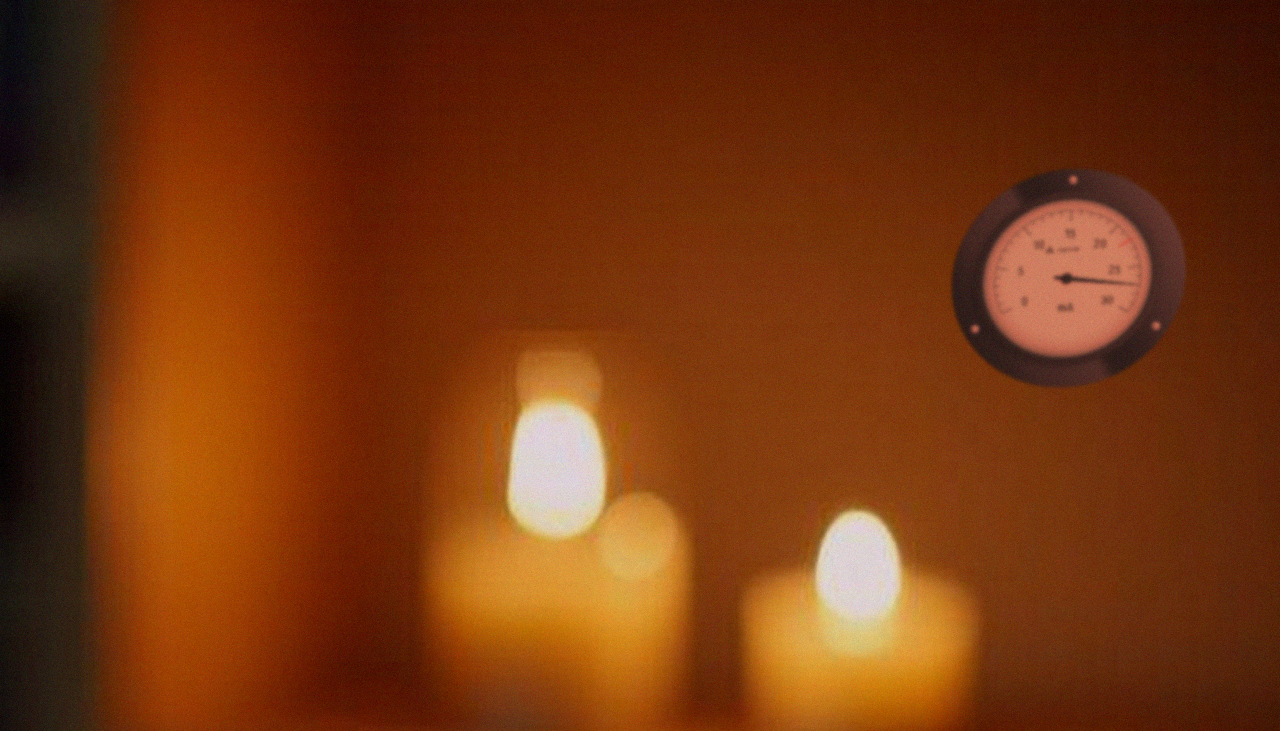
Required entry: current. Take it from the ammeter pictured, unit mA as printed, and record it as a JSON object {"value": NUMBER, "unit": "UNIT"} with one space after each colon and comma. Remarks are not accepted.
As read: {"value": 27, "unit": "mA"}
